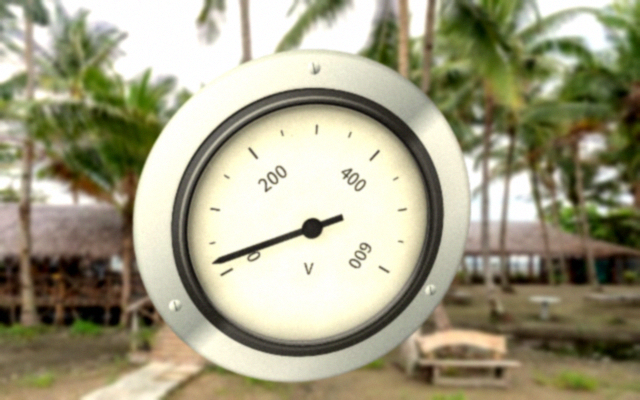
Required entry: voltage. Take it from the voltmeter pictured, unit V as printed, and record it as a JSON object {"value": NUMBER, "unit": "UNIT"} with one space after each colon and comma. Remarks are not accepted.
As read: {"value": 25, "unit": "V"}
